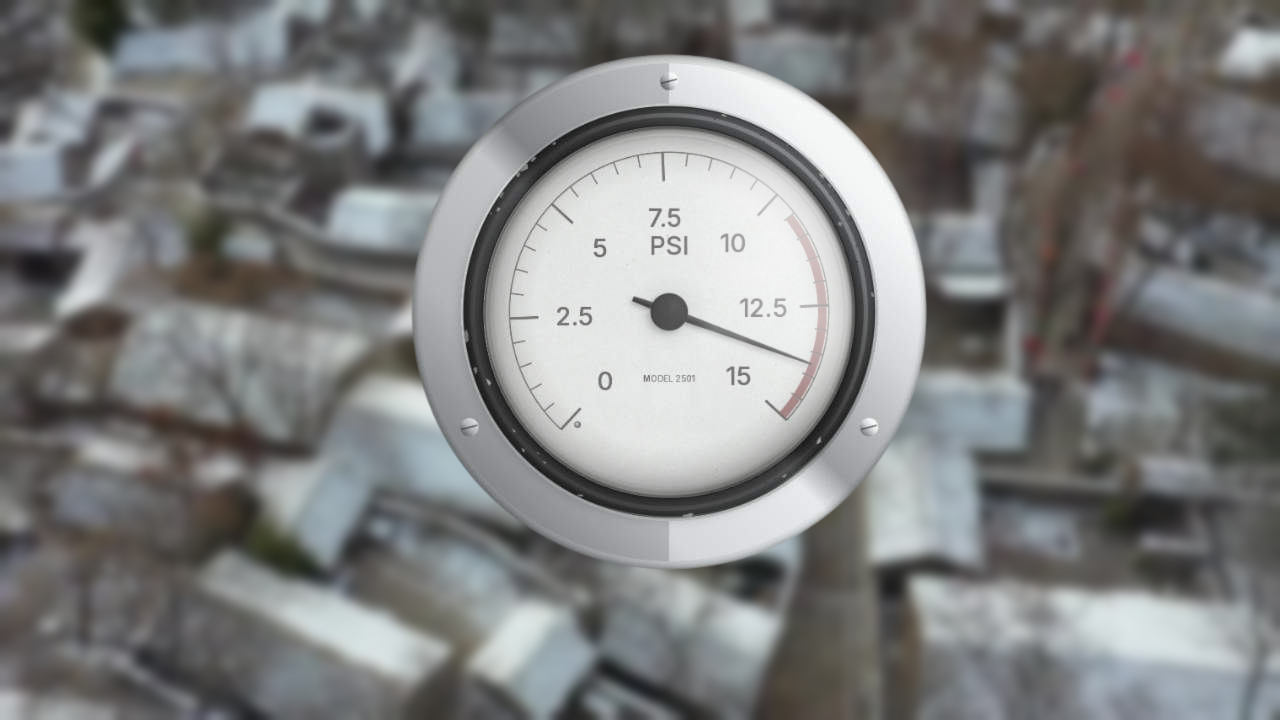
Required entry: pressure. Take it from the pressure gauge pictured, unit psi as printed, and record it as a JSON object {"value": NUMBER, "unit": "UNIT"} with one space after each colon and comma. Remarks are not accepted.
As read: {"value": 13.75, "unit": "psi"}
